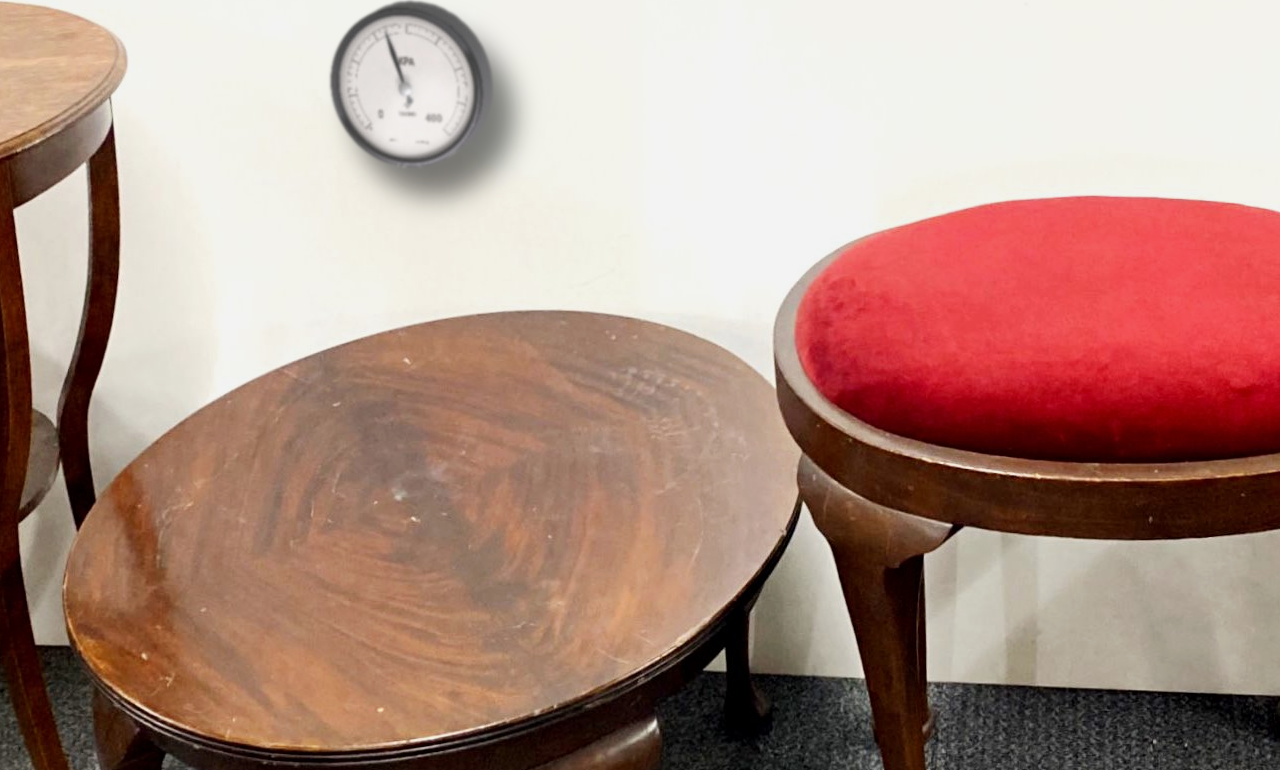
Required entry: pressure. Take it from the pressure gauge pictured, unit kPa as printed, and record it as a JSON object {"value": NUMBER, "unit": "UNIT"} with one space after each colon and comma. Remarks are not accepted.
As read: {"value": 170, "unit": "kPa"}
